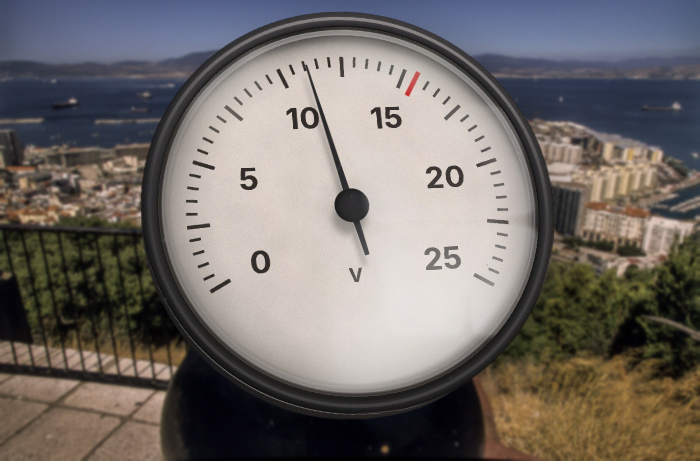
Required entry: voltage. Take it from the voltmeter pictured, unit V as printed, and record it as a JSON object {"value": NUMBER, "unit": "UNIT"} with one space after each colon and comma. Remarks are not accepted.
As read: {"value": 11, "unit": "V"}
